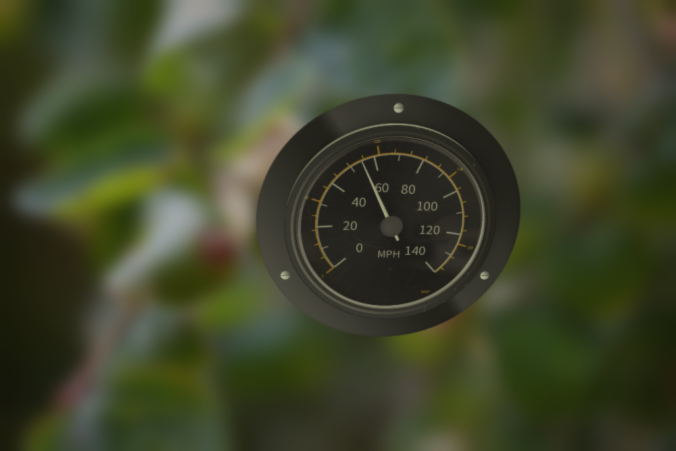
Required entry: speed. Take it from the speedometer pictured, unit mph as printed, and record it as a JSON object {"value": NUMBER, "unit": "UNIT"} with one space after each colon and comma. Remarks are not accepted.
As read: {"value": 55, "unit": "mph"}
